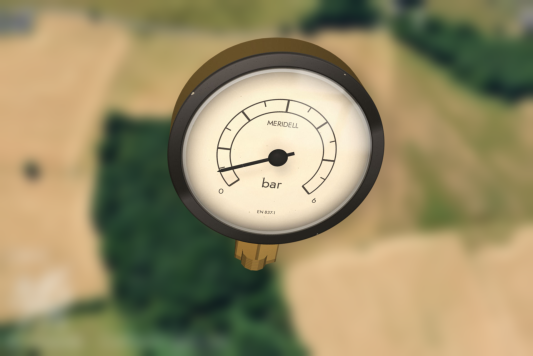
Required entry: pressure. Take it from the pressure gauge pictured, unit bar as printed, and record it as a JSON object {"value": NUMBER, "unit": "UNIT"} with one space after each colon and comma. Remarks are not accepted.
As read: {"value": 0.5, "unit": "bar"}
